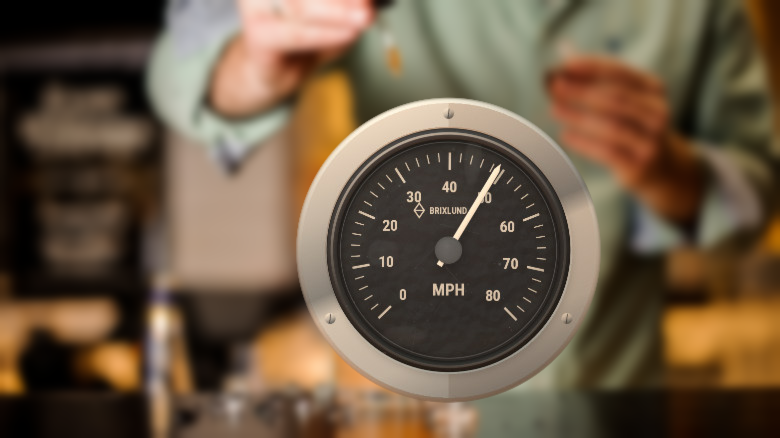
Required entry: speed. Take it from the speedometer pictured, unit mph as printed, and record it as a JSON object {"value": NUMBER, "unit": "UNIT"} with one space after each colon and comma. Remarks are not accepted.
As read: {"value": 49, "unit": "mph"}
